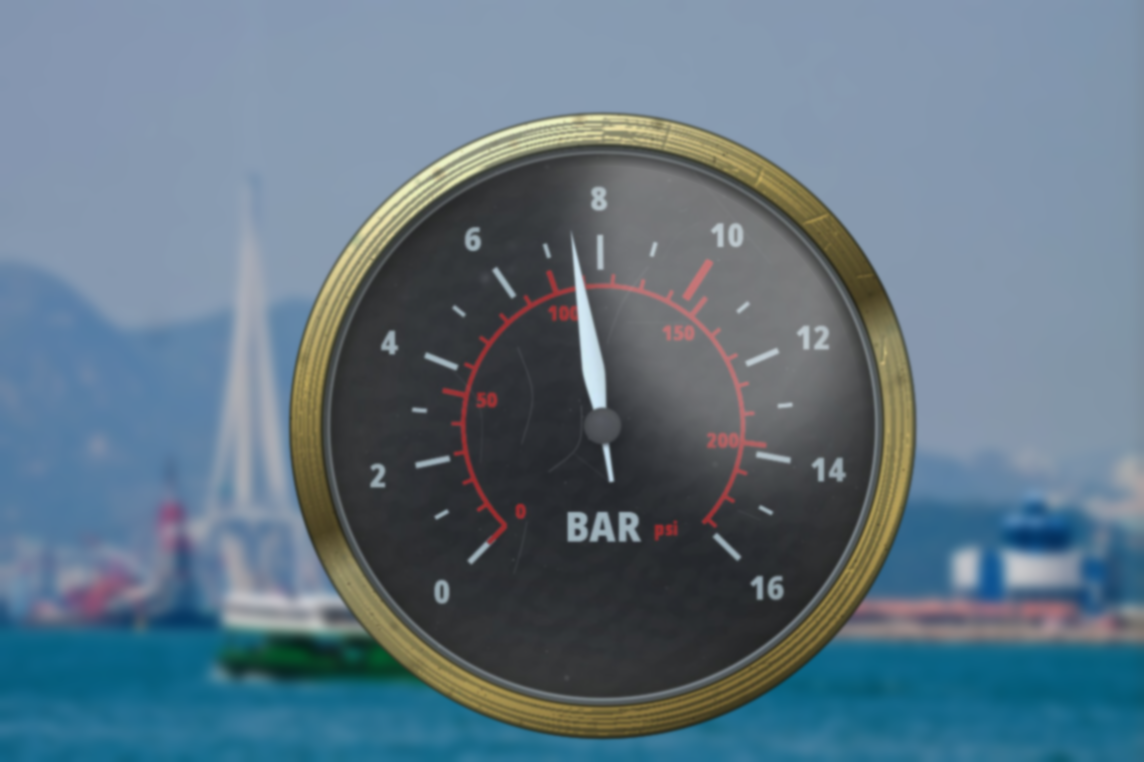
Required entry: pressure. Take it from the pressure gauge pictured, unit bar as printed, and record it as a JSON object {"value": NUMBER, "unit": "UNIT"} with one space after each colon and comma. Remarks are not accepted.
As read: {"value": 7.5, "unit": "bar"}
